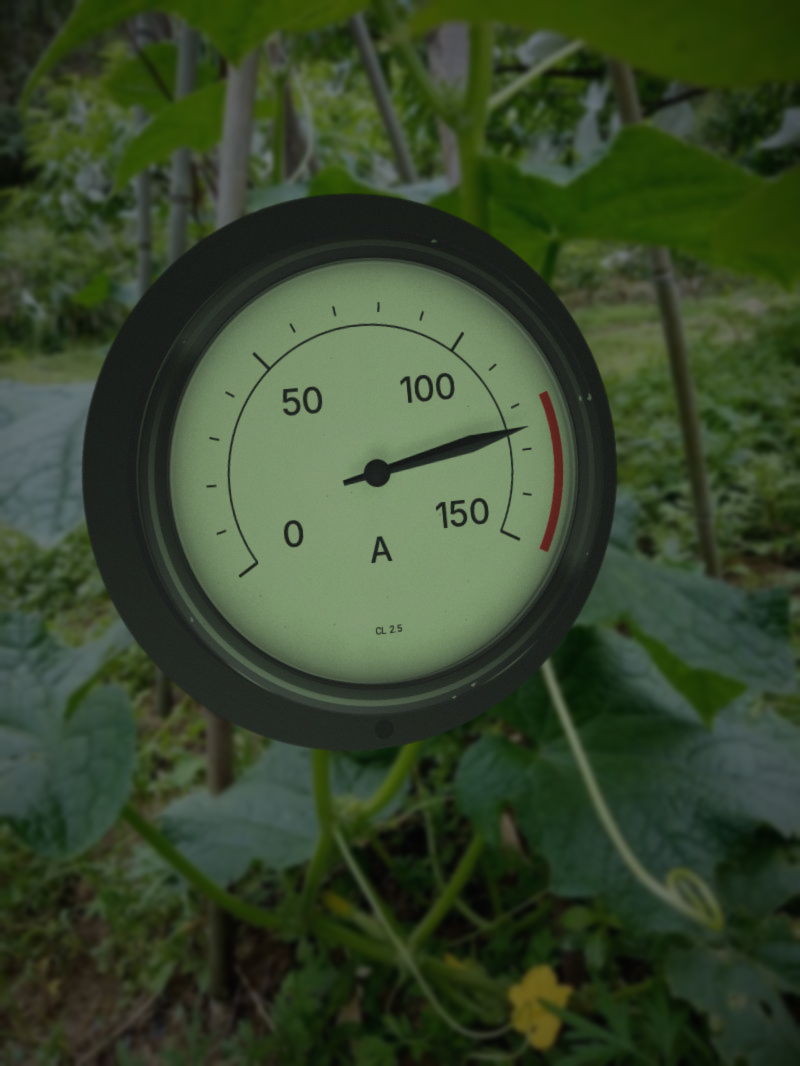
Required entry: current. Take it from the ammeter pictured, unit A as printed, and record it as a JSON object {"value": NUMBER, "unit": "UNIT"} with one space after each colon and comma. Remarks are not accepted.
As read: {"value": 125, "unit": "A"}
